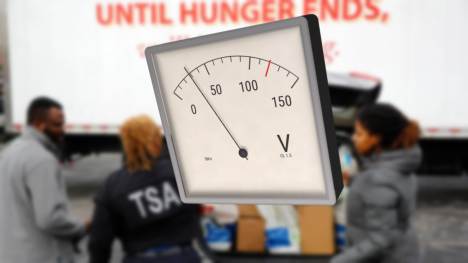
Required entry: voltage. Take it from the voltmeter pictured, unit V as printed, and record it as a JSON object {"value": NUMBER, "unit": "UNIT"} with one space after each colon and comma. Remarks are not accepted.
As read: {"value": 30, "unit": "V"}
